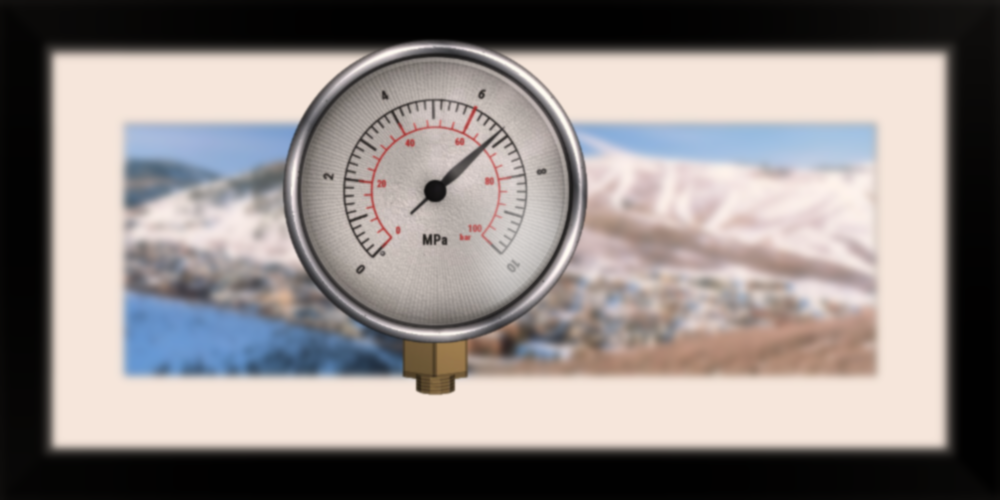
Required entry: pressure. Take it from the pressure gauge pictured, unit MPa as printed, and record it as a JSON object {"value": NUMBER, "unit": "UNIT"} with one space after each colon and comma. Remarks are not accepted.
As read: {"value": 6.8, "unit": "MPa"}
